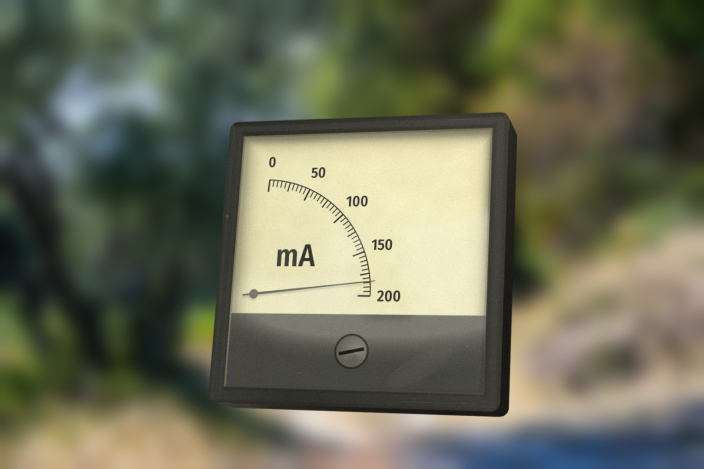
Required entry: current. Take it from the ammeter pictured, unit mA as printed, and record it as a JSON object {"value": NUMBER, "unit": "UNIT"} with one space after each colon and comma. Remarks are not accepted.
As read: {"value": 185, "unit": "mA"}
